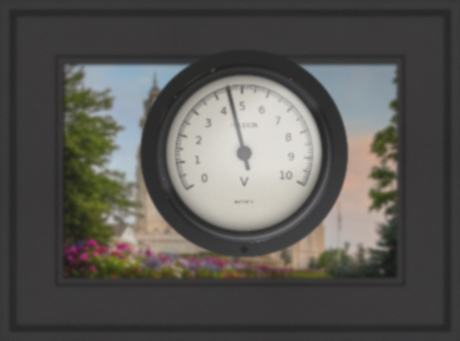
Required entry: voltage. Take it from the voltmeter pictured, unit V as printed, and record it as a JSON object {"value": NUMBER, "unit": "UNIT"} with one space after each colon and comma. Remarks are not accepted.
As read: {"value": 4.5, "unit": "V"}
